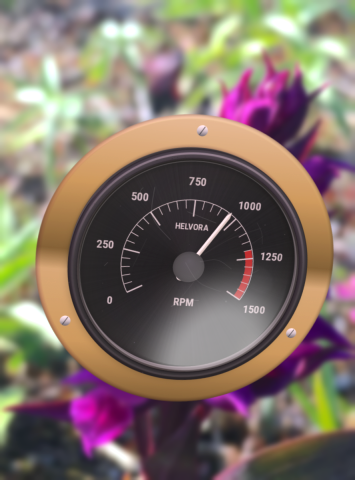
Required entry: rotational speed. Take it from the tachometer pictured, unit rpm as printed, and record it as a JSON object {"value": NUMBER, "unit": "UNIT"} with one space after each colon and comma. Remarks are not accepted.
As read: {"value": 950, "unit": "rpm"}
